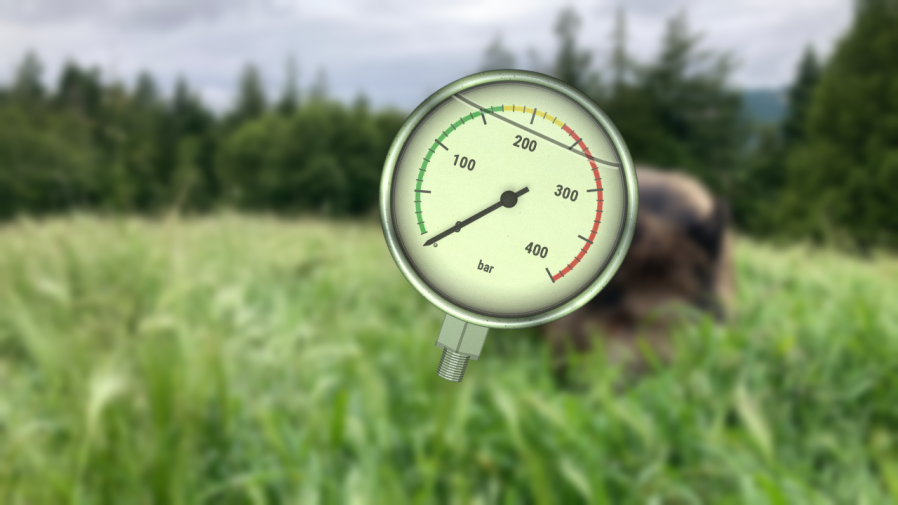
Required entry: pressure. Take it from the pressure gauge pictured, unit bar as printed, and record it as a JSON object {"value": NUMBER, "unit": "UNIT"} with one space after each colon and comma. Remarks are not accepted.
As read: {"value": 0, "unit": "bar"}
